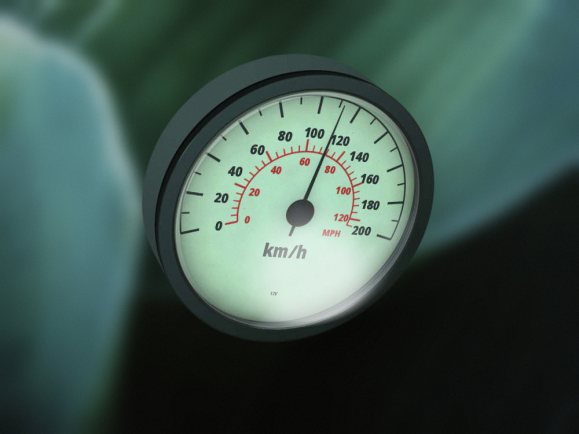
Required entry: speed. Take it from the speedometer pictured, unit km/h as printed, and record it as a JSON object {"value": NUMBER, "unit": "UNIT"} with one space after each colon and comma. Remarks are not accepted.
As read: {"value": 110, "unit": "km/h"}
